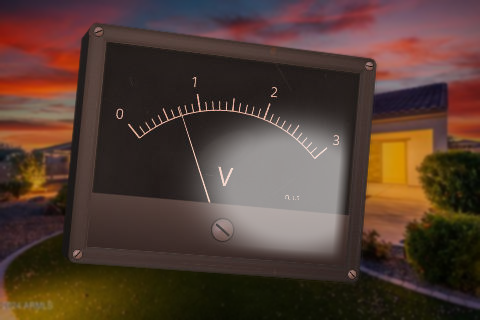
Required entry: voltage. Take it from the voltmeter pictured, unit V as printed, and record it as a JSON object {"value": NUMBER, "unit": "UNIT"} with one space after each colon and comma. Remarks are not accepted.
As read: {"value": 0.7, "unit": "V"}
